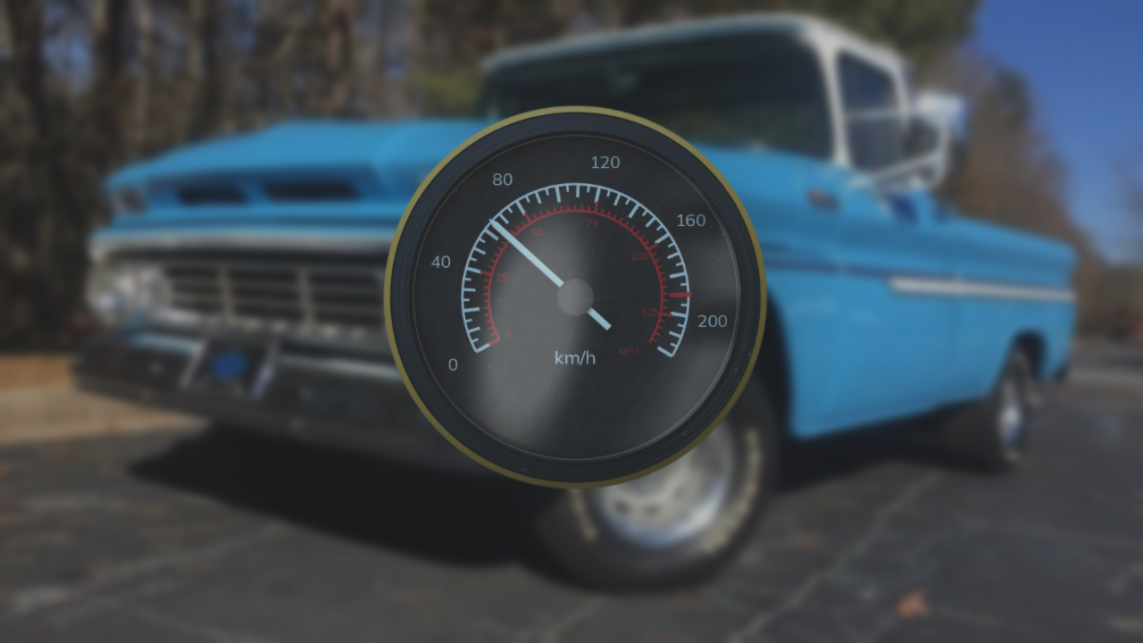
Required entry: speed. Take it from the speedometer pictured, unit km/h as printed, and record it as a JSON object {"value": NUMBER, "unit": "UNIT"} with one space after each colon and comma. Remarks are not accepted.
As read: {"value": 65, "unit": "km/h"}
